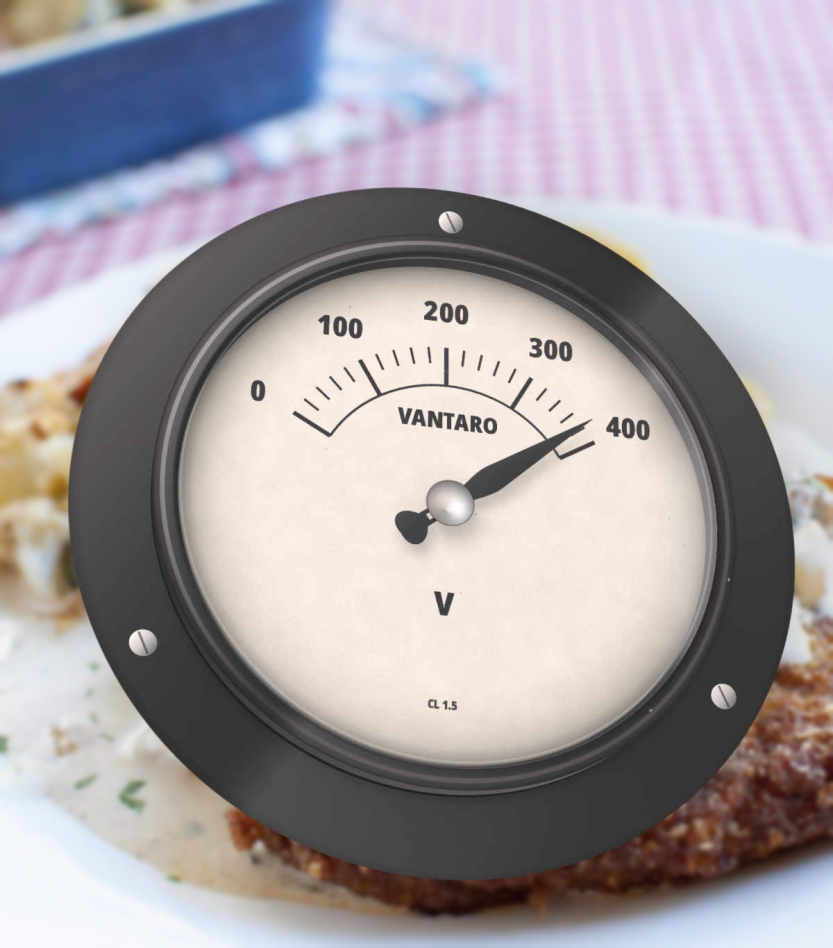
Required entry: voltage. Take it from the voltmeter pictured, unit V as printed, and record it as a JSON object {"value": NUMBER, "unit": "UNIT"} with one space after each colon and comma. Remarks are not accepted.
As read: {"value": 380, "unit": "V"}
